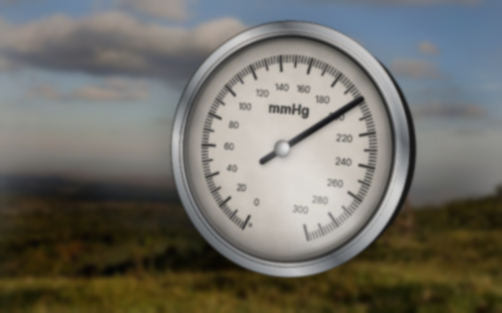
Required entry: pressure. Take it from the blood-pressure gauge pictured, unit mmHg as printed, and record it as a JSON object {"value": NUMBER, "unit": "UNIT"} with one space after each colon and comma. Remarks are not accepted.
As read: {"value": 200, "unit": "mmHg"}
